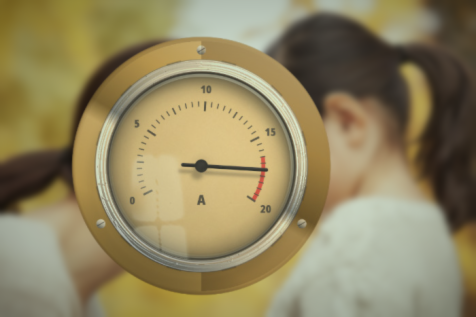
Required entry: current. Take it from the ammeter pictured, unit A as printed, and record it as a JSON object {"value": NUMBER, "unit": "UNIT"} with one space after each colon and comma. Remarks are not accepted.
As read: {"value": 17.5, "unit": "A"}
